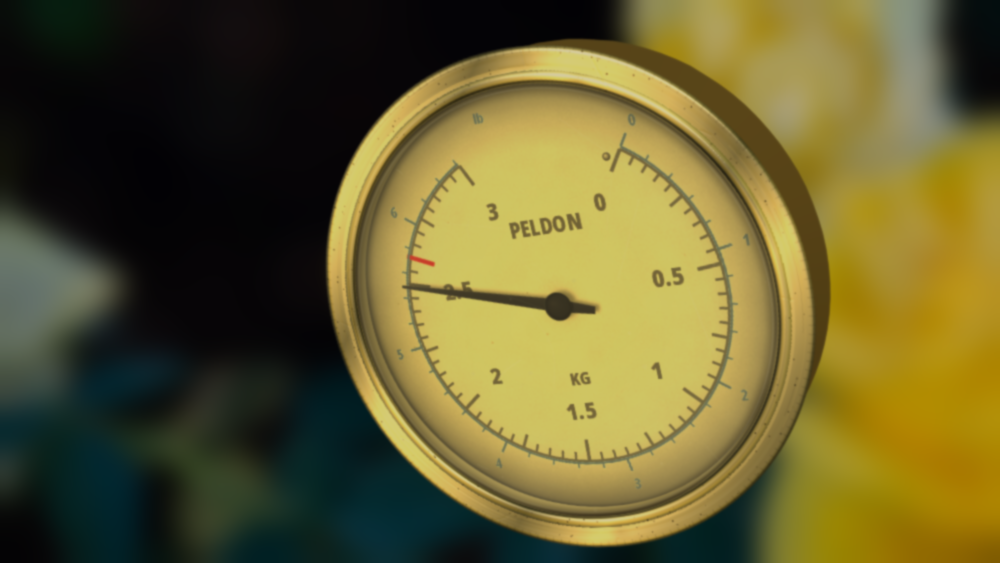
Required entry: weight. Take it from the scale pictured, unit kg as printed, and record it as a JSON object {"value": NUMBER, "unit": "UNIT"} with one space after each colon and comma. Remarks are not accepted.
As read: {"value": 2.5, "unit": "kg"}
